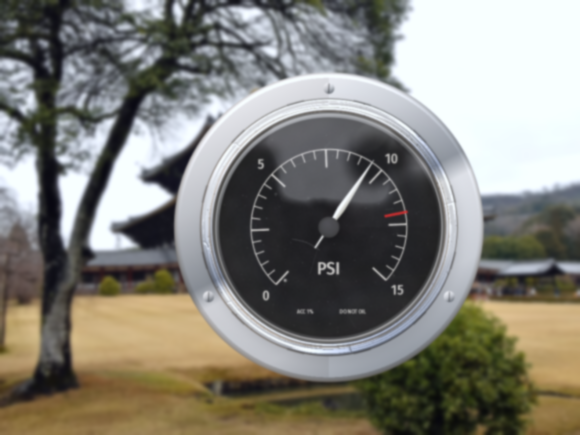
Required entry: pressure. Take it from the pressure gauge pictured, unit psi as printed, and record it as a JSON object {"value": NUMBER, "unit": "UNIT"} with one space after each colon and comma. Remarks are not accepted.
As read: {"value": 9.5, "unit": "psi"}
